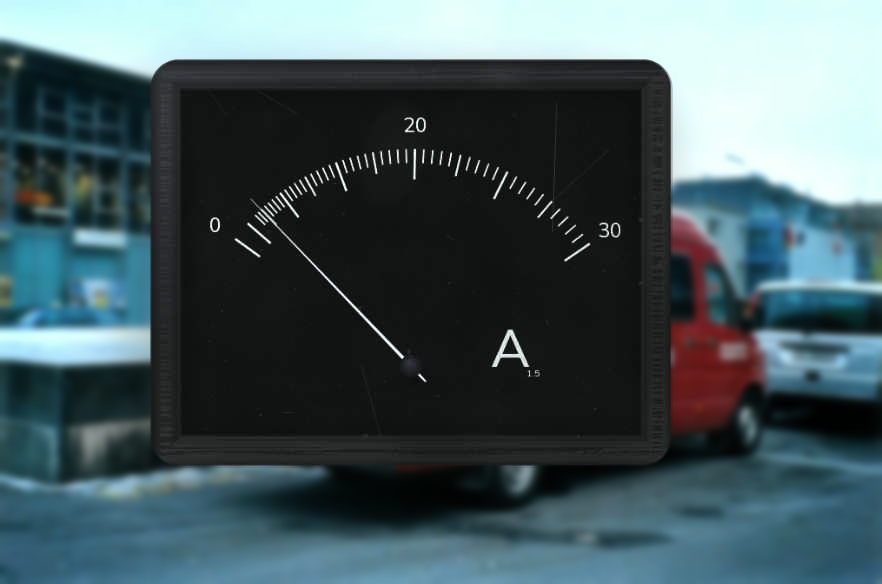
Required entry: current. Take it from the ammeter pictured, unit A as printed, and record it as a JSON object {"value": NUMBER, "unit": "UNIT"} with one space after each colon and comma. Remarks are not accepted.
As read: {"value": 7.5, "unit": "A"}
